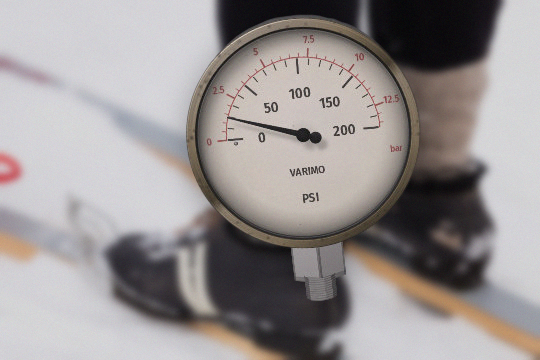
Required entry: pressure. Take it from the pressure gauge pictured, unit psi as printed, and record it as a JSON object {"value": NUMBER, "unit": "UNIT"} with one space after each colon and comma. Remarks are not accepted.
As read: {"value": 20, "unit": "psi"}
